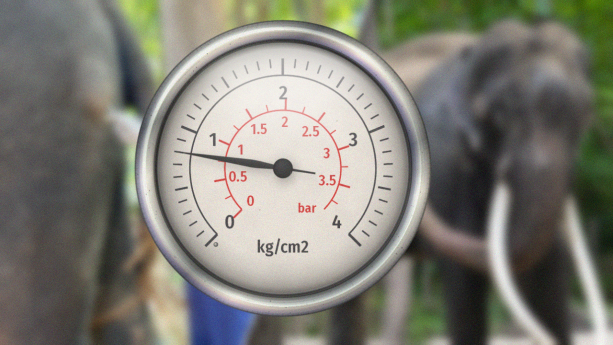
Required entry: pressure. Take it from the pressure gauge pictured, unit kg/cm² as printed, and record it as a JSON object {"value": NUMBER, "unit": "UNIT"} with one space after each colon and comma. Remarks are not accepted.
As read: {"value": 0.8, "unit": "kg/cm²"}
